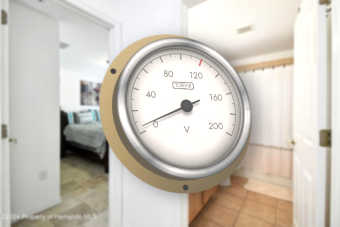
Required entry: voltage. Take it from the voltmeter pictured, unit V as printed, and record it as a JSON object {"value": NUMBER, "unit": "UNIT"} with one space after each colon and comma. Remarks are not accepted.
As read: {"value": 5, "unit": "V"}
